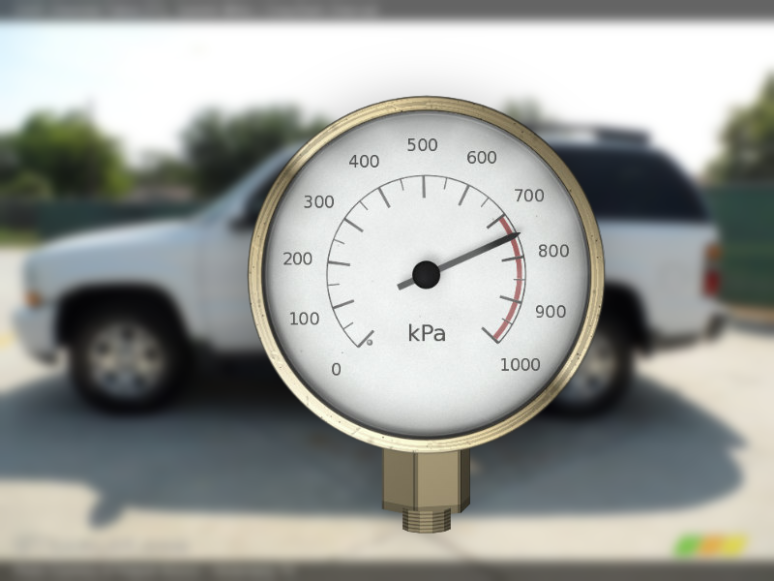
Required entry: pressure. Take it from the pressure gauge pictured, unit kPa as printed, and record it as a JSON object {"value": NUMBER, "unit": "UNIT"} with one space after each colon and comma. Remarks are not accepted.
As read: {"value": 750, "unit": "kPa"}
